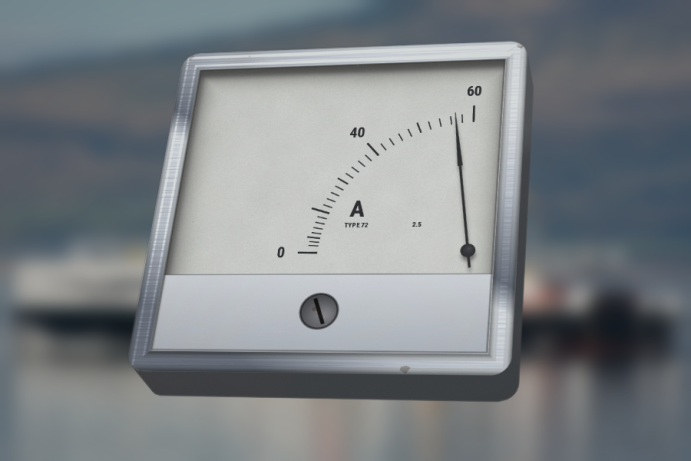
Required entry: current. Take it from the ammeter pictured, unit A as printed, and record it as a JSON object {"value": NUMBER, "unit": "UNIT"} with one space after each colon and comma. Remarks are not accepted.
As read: {"value": 57, "unit": "A"}
